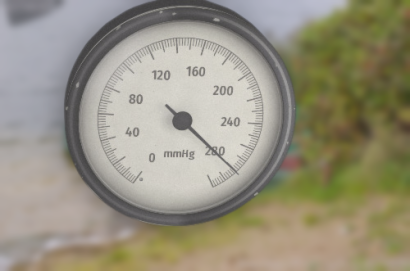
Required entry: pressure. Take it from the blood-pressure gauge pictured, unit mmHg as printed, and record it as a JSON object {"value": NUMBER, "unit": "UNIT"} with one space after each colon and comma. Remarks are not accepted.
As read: {"value": 280, "unit": "mmHg"}
